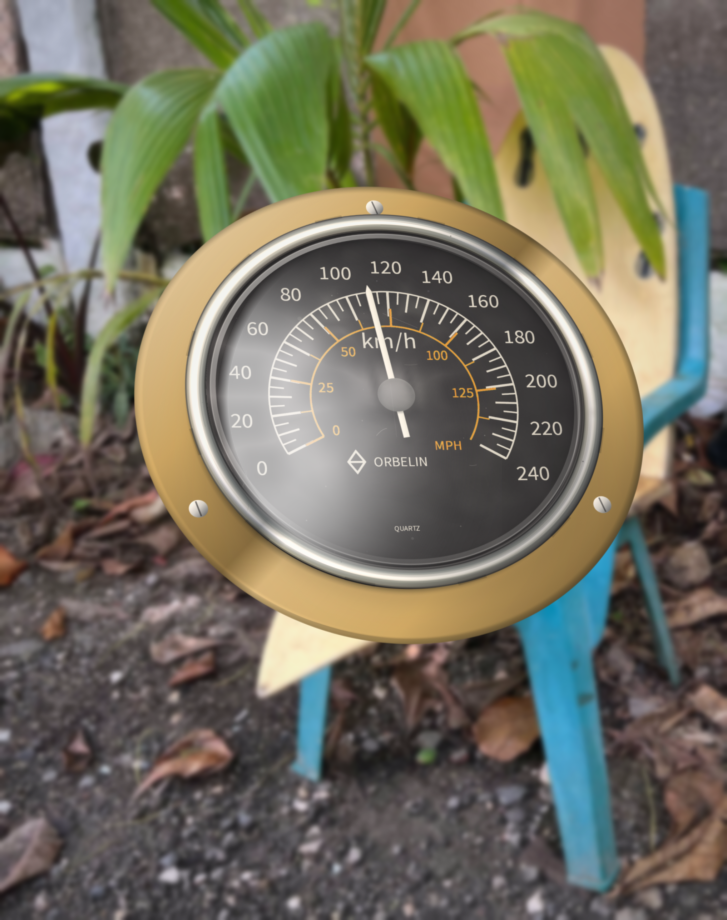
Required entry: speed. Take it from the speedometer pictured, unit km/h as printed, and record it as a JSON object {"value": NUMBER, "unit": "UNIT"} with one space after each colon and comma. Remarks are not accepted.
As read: {"value": 110, "unit": "km/h"}
